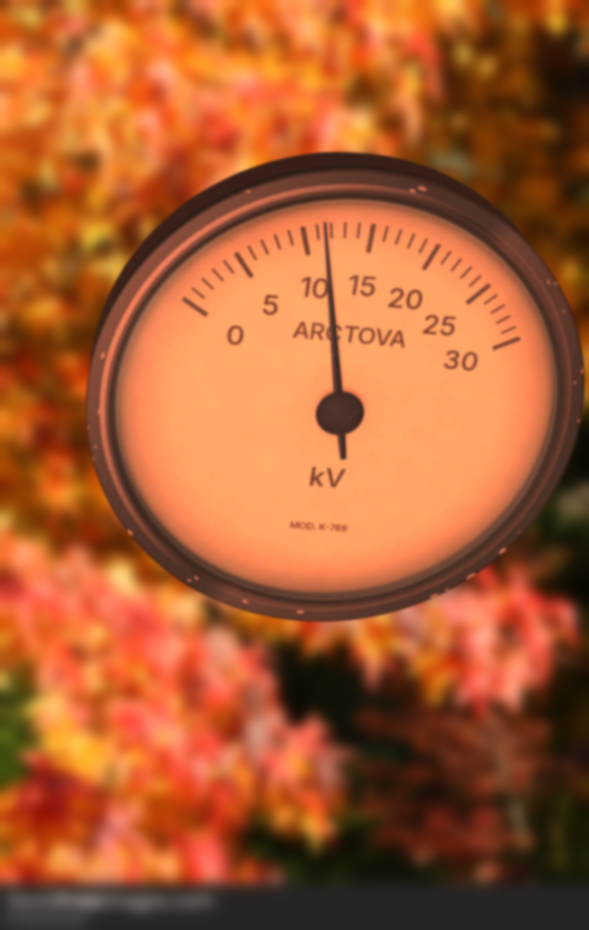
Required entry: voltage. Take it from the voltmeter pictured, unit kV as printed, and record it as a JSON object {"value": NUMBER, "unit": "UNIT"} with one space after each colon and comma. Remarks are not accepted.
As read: {"value": 11.5, "unit": "kV"}
